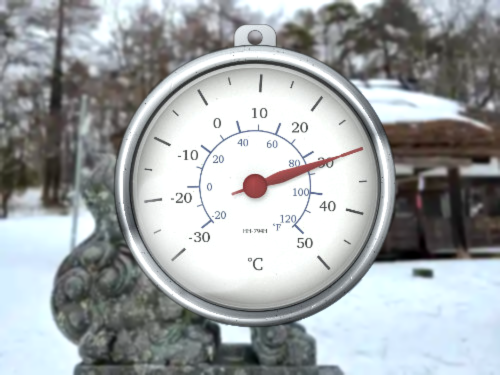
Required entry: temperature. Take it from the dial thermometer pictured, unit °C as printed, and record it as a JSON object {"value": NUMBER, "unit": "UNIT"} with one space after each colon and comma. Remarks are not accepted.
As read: {"value": 30, "unit": "°C"}
